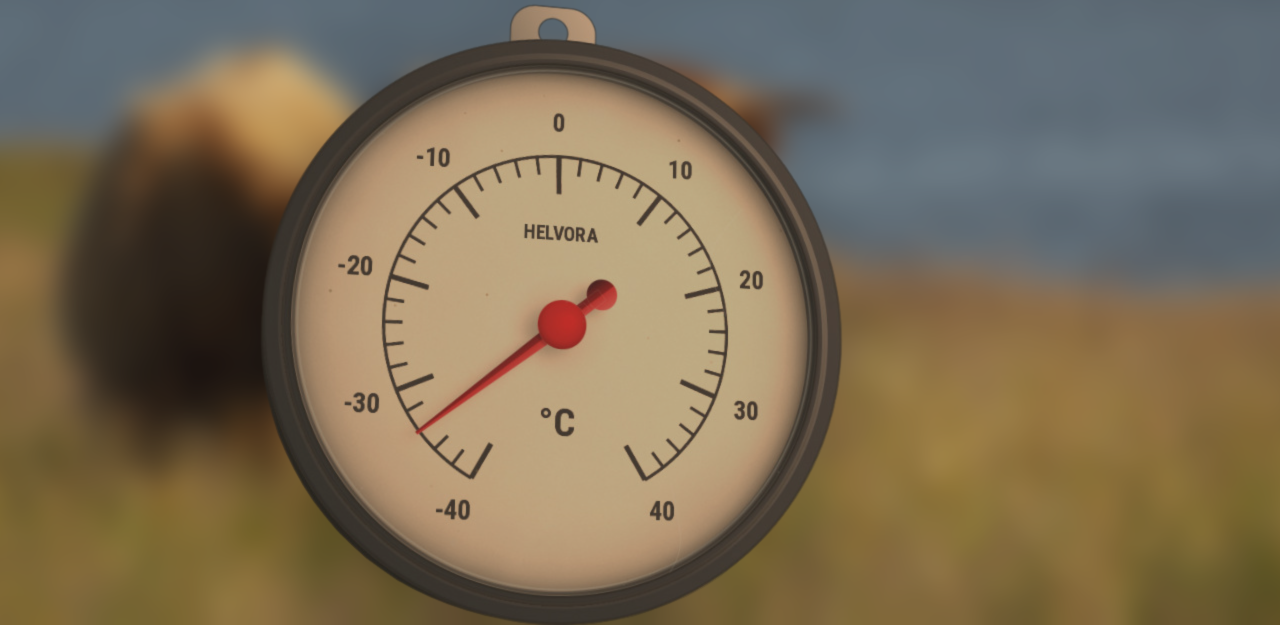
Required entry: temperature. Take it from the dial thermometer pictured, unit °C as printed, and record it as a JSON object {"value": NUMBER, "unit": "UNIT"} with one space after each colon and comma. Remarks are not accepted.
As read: {"value": -34, "unit": "°C"}
